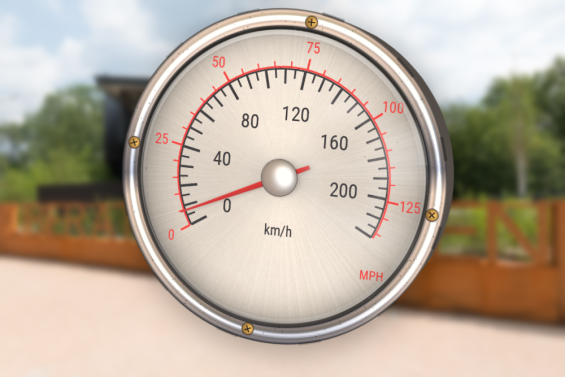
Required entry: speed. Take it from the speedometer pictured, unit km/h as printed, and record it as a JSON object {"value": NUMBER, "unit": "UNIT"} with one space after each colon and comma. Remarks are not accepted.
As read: {"value": 7.5, "unit": "km/h"}
